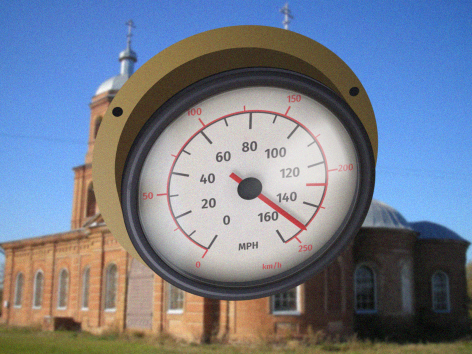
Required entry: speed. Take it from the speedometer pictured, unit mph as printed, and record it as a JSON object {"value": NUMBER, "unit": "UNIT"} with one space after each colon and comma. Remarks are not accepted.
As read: {"value": 150, "unit": "mph"}
